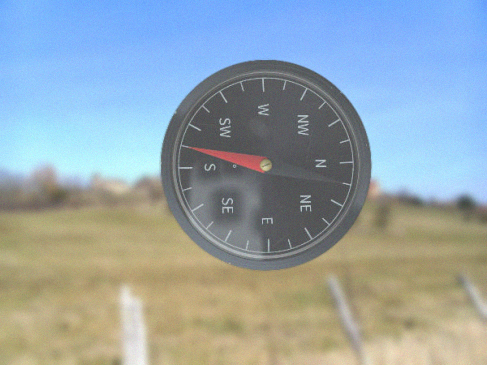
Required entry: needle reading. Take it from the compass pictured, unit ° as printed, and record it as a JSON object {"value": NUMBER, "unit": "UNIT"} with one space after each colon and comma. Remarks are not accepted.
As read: {"value": 195, "unit": "°"}
